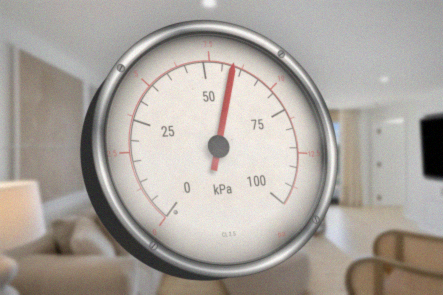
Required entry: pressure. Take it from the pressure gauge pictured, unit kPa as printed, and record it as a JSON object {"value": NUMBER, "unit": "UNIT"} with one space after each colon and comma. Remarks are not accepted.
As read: {"value": 57.5, "unit": "kPa"}
